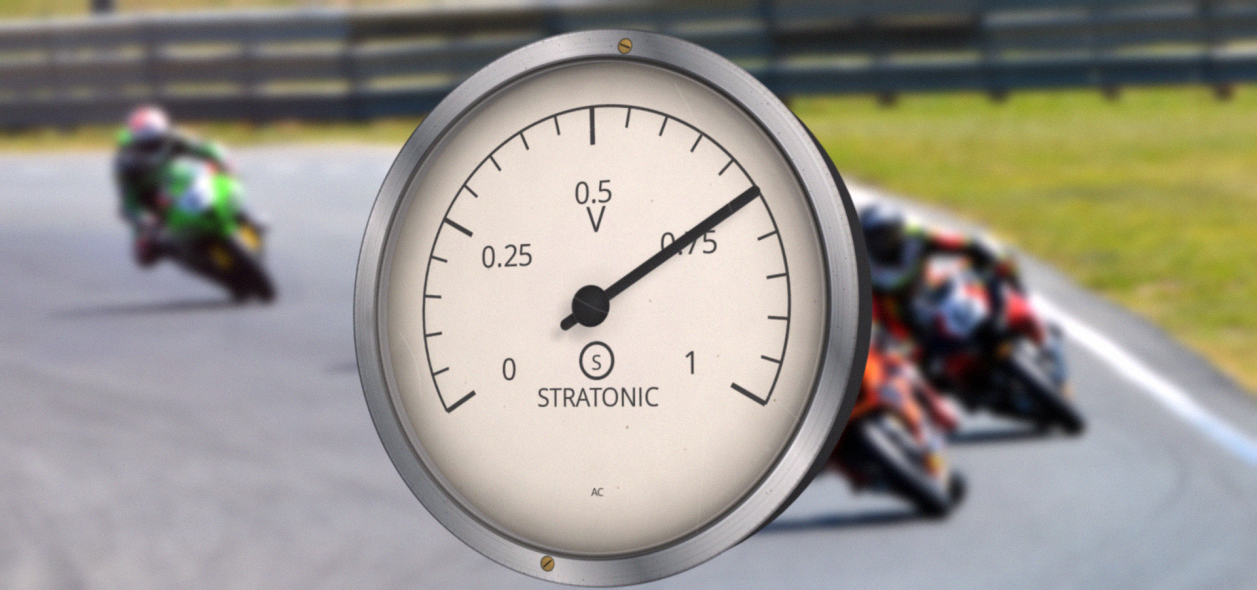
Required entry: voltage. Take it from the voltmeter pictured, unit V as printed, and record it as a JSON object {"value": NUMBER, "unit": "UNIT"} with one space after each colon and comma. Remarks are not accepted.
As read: {"value": 0.75, "unit": "V"}
